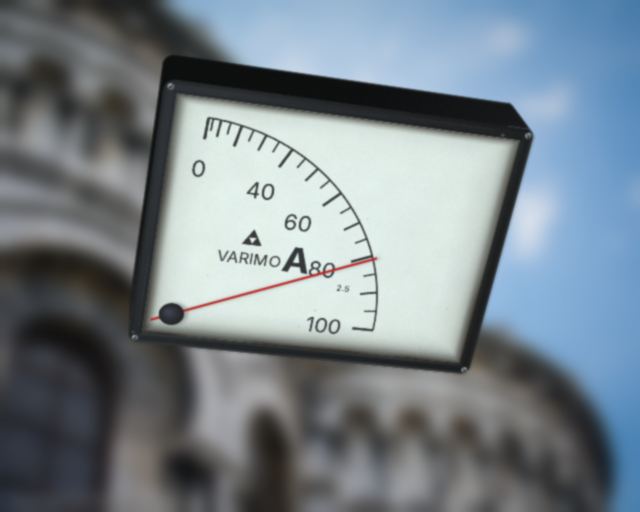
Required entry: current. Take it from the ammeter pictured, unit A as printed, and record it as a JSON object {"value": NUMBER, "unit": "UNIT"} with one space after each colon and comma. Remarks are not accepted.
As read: {"value": 80, "unit": "A"}
